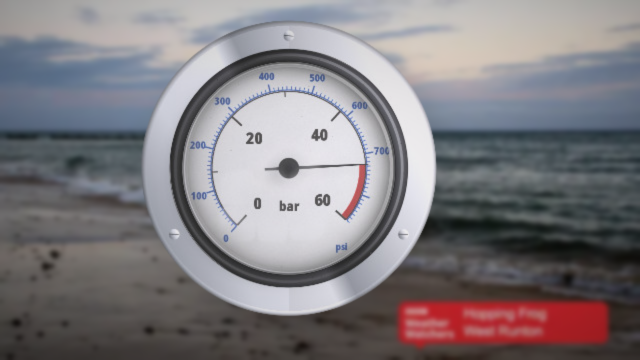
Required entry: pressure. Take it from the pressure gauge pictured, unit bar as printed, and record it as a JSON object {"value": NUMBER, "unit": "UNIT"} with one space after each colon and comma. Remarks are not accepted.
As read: {"value": 50, "unit": "bar"}
